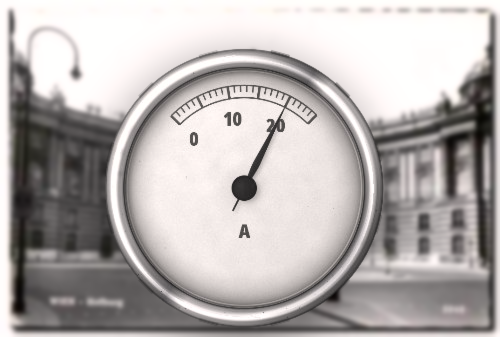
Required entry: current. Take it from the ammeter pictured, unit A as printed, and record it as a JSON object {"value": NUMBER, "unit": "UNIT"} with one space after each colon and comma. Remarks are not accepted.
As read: {"value": 20, "unit": "A"}
